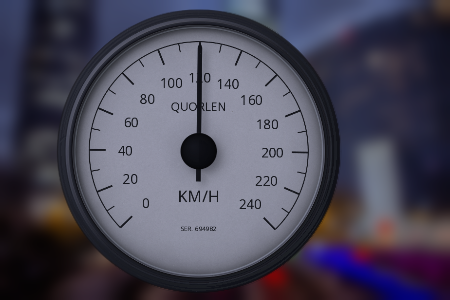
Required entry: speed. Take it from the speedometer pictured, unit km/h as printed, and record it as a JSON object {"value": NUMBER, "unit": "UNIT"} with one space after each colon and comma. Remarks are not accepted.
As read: {"value": 120, "unit": "km/h"}
